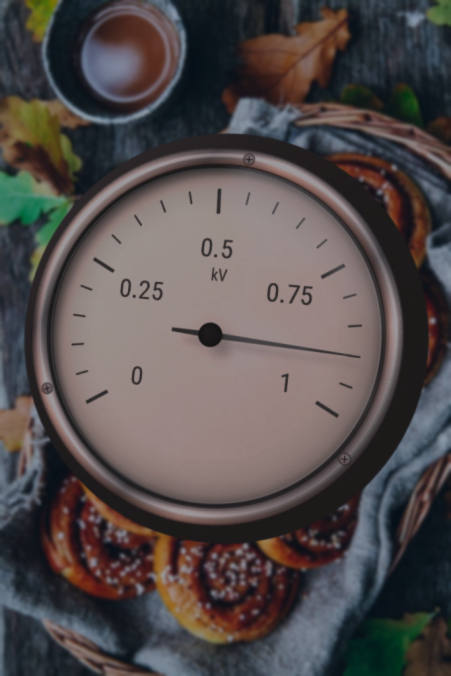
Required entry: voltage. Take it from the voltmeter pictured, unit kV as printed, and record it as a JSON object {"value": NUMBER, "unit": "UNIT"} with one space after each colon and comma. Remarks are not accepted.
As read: {"value": 0.9, "unit": "kV"}
